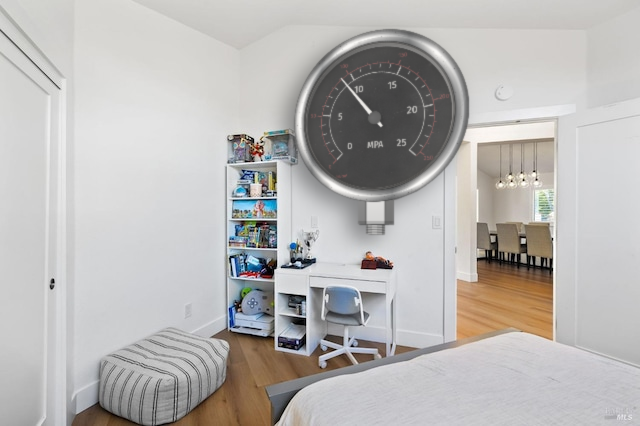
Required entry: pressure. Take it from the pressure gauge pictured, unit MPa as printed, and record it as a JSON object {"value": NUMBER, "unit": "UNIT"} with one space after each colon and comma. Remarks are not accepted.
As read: {"value": 9, "unit": "MPa"}
